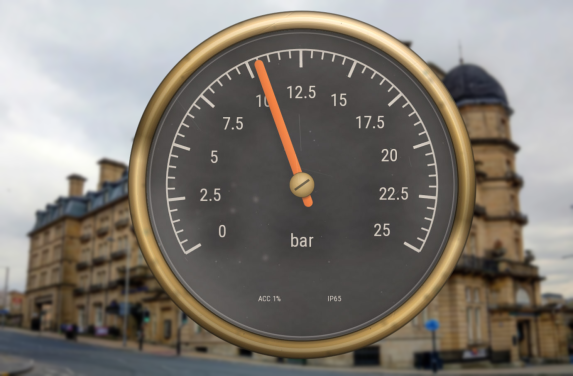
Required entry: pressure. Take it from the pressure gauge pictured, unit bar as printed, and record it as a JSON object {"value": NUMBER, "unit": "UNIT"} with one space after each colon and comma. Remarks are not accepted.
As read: {"value": 10.5, "unit": "bar"}
